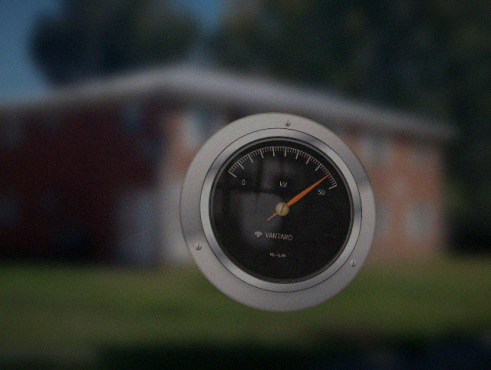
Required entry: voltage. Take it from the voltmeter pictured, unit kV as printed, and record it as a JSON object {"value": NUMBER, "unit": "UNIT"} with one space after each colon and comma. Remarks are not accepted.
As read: {"value": 45, "unit": "kV"}
